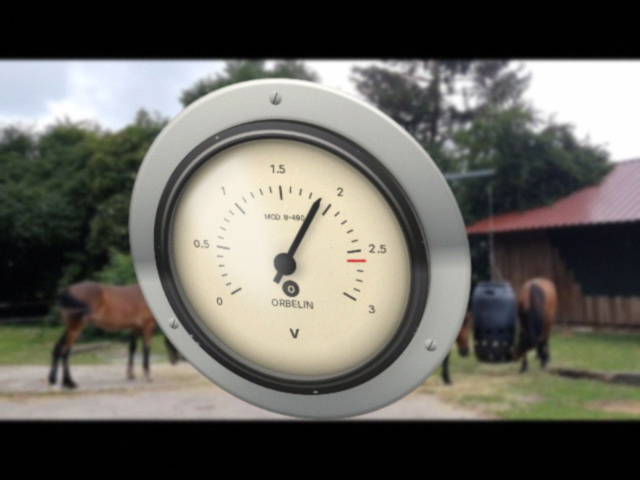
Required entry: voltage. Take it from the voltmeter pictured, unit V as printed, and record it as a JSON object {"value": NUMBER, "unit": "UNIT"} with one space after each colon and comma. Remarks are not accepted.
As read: {"value": 1.9, "unit": "V"}
